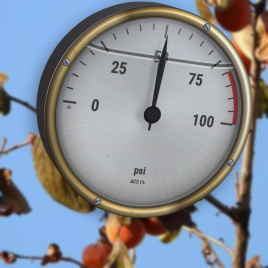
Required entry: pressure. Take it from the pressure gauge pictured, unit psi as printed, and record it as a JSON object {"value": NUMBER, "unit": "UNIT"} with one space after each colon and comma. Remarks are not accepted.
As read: {"value": 50, "unit": "psi"}
